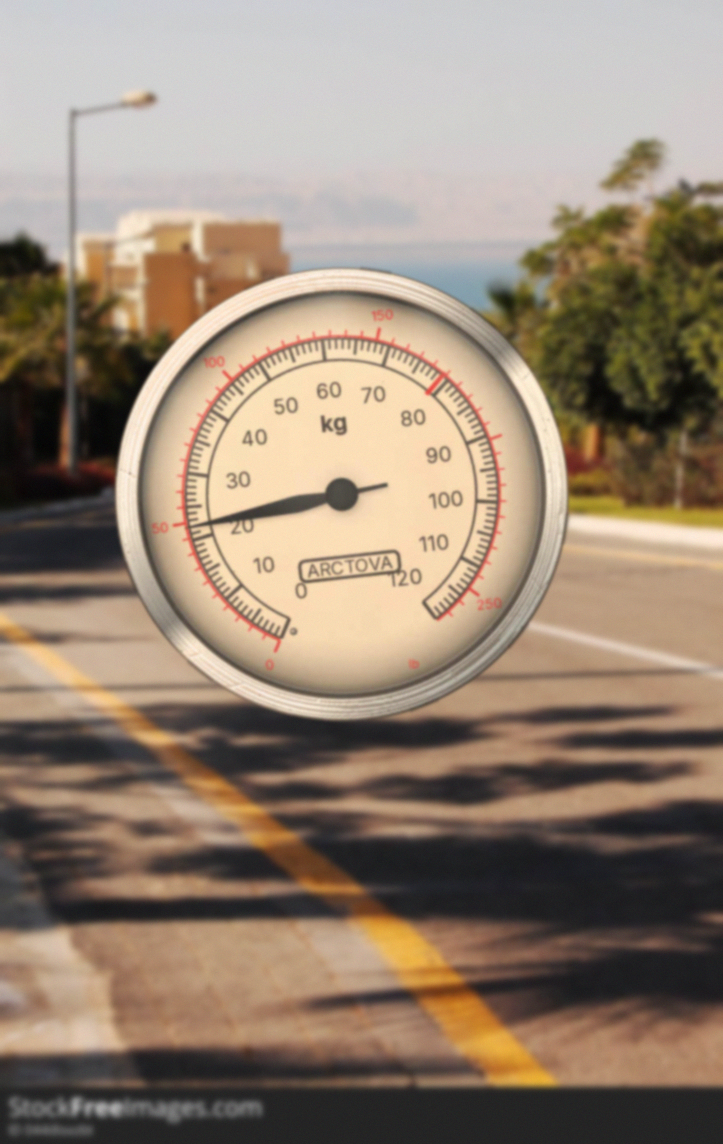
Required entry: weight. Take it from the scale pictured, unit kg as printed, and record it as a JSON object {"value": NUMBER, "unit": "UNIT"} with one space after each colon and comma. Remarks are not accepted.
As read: {"value": 22, "unit": "kg"}
